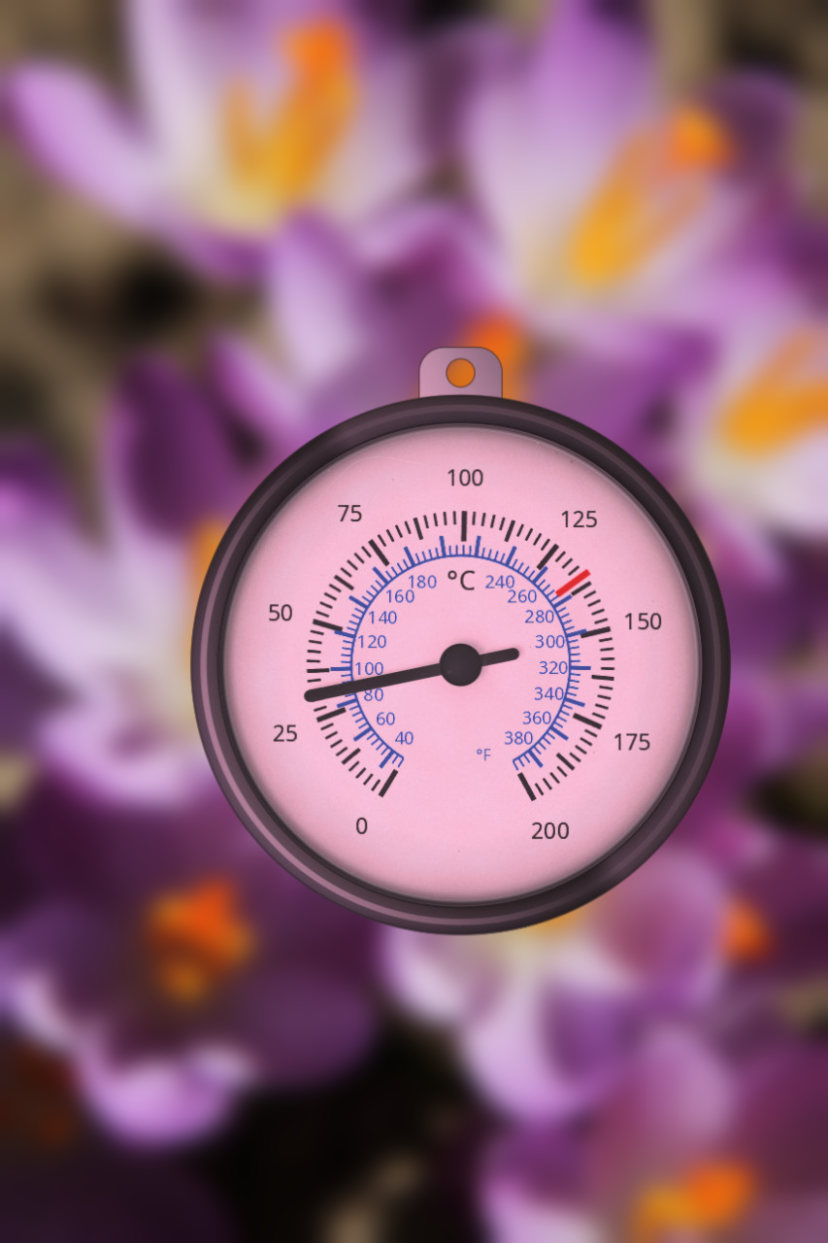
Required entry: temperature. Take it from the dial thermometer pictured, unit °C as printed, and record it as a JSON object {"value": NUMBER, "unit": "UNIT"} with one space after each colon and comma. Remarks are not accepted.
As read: {"value": 31.25, "unit": "°C"}
